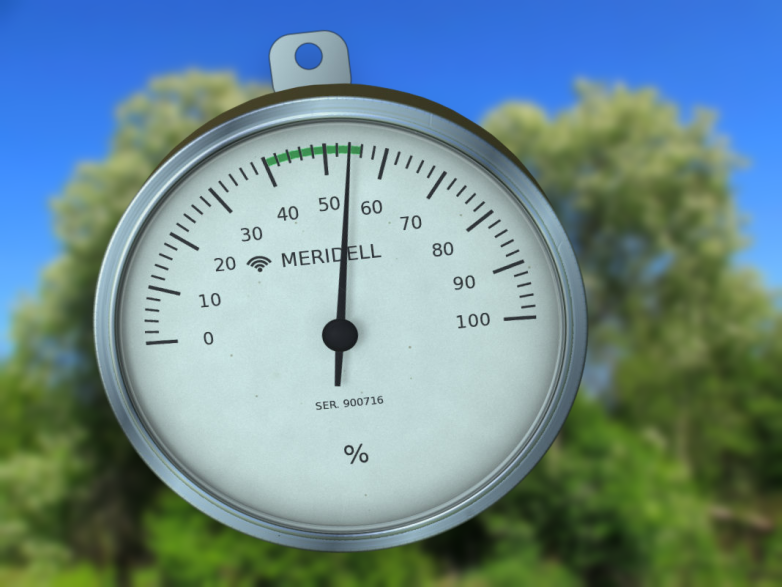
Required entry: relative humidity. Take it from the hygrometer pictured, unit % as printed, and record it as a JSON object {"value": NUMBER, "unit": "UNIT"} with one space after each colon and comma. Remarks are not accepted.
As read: {"value": 54, "unit": "%"}
